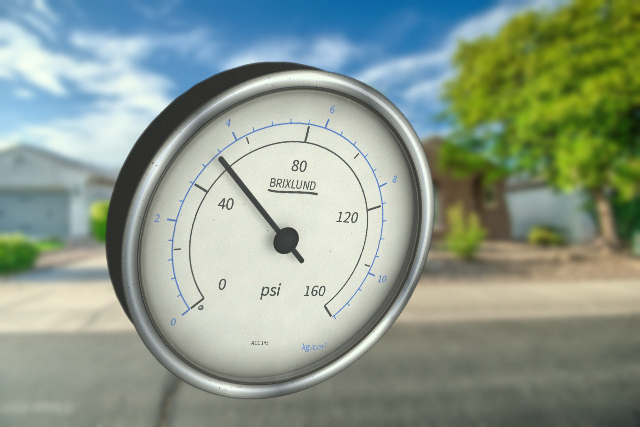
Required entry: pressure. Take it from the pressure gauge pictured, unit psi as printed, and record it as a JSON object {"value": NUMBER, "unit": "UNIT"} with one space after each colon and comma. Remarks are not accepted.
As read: {"value": 50, "unit": "psi"}
